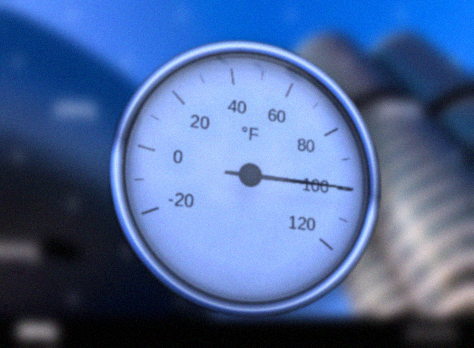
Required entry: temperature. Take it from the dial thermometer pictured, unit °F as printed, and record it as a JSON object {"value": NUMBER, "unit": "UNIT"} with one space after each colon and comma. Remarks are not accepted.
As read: {"value": 100, "unit": "°F"}
